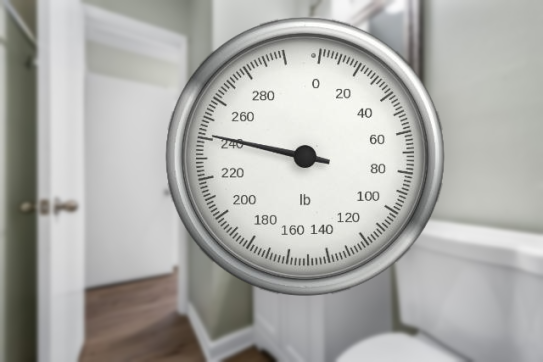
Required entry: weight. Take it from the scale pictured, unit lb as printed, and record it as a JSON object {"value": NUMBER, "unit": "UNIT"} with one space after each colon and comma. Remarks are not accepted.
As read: {"value": 242, "unit": "lb"}
